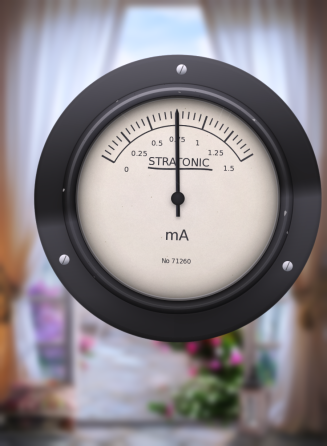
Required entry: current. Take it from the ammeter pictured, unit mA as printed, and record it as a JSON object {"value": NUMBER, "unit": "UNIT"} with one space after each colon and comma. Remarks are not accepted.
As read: {"value": 0.75, "unit": "mA"}
